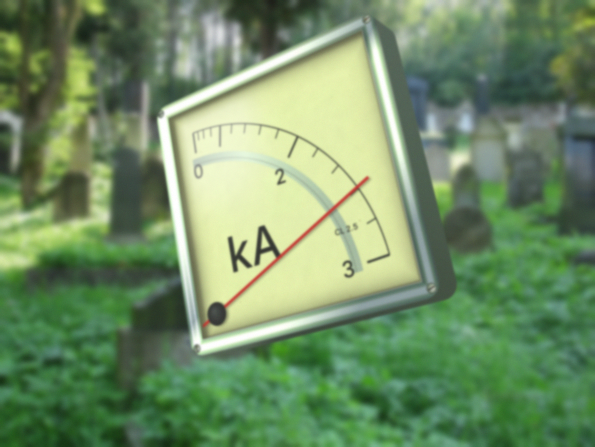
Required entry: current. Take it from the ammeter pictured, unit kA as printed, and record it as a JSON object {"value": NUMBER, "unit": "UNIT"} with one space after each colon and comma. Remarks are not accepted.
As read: {"value": 2.6, "unit": "kA"}
